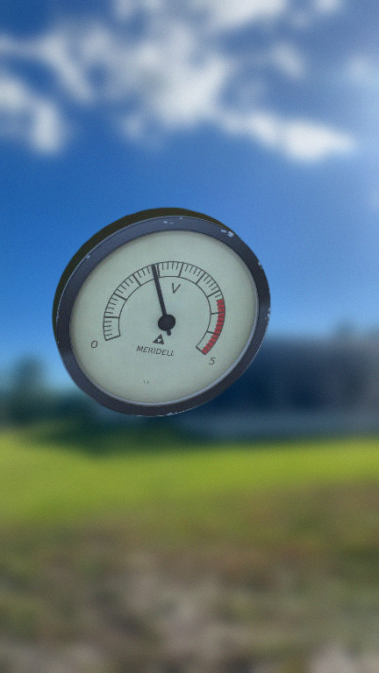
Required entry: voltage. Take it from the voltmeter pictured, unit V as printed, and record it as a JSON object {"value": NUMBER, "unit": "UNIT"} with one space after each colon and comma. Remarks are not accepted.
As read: {"value": 1.9, "unit": "V"}
